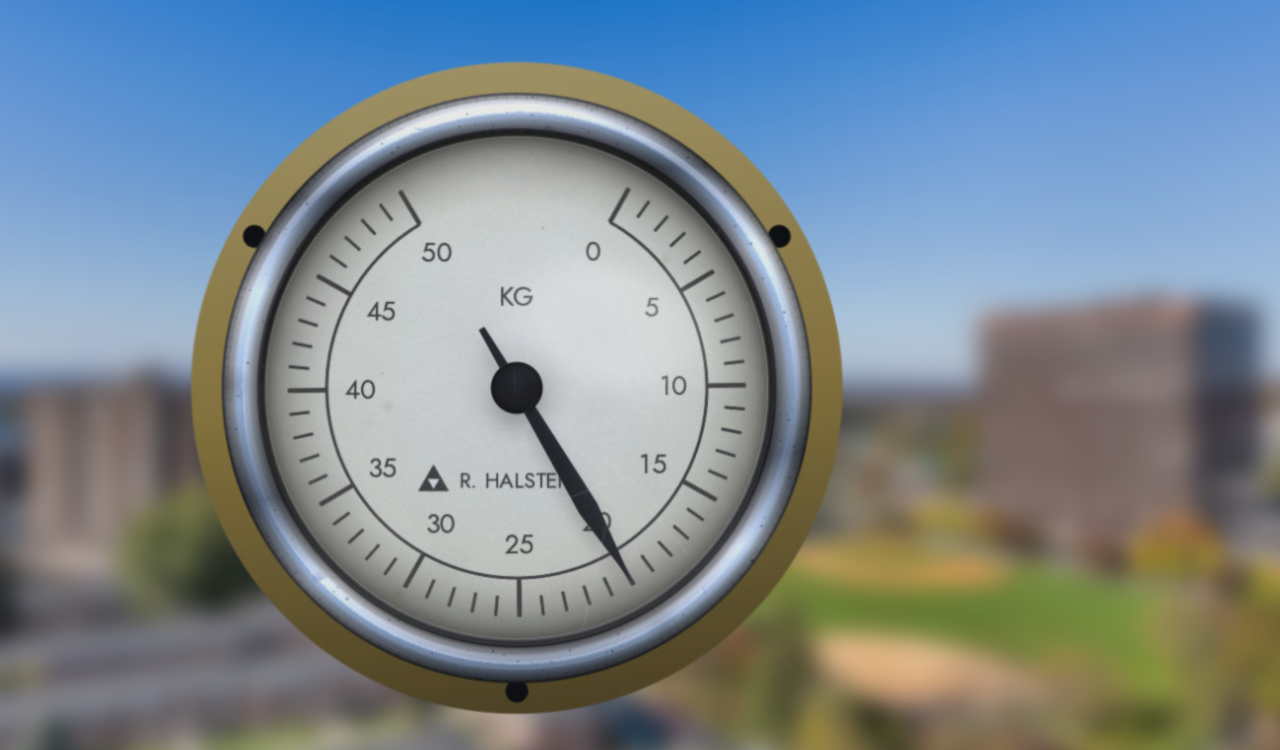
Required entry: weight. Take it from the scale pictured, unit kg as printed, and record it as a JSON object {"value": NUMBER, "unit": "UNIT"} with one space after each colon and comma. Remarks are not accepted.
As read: {"value": 20, "unit": "kg"}
